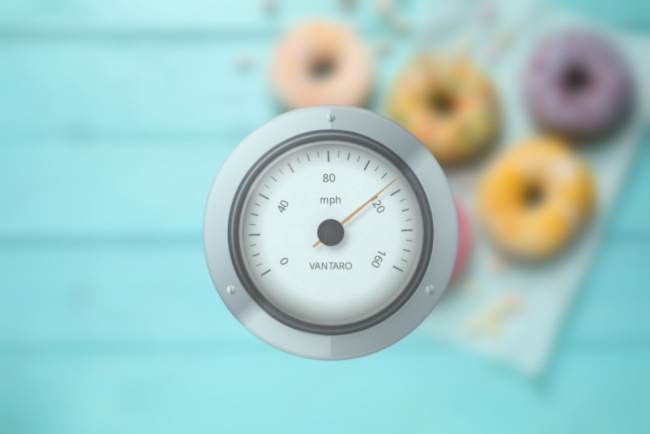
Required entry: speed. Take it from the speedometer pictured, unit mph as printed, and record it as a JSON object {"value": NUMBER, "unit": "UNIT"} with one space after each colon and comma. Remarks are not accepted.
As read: {"value": 115, "unit": "mph"}
